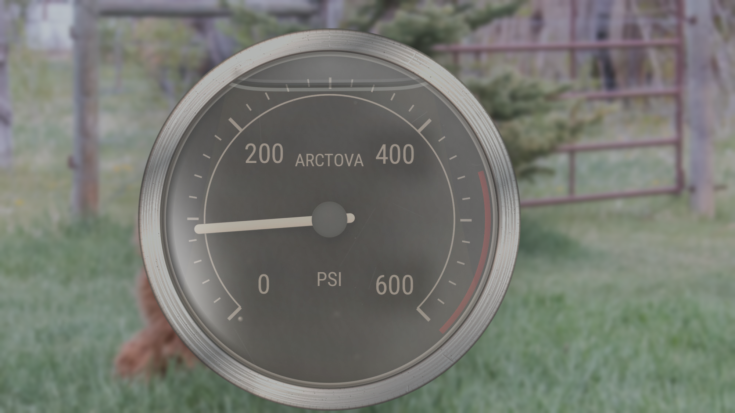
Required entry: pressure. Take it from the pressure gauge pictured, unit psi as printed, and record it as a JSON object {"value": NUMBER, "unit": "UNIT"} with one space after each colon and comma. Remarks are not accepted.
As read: {"value": 90, "unit": "psi"}
